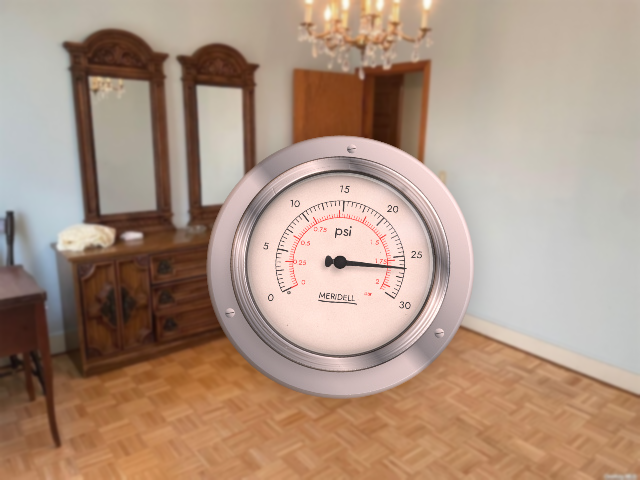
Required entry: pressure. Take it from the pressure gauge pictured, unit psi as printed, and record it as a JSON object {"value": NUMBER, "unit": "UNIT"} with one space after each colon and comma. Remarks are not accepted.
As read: {"value": 26.5, "unit": "psi"}
